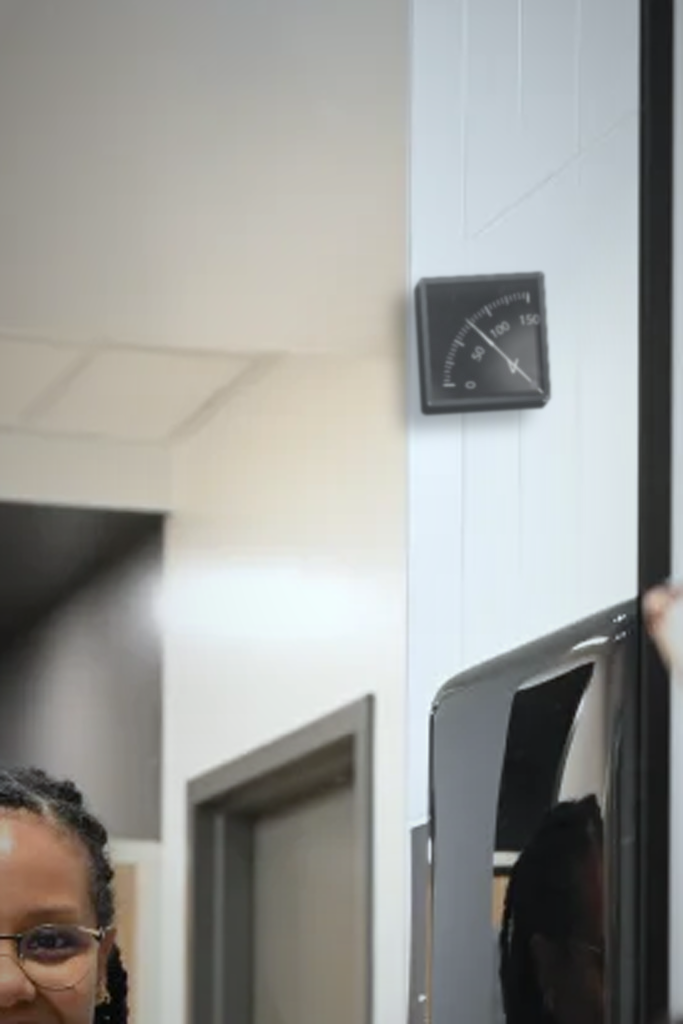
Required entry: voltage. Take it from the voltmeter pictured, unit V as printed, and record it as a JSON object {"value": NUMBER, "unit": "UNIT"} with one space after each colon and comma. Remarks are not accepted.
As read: {"value": 75, "unit": "V"}
